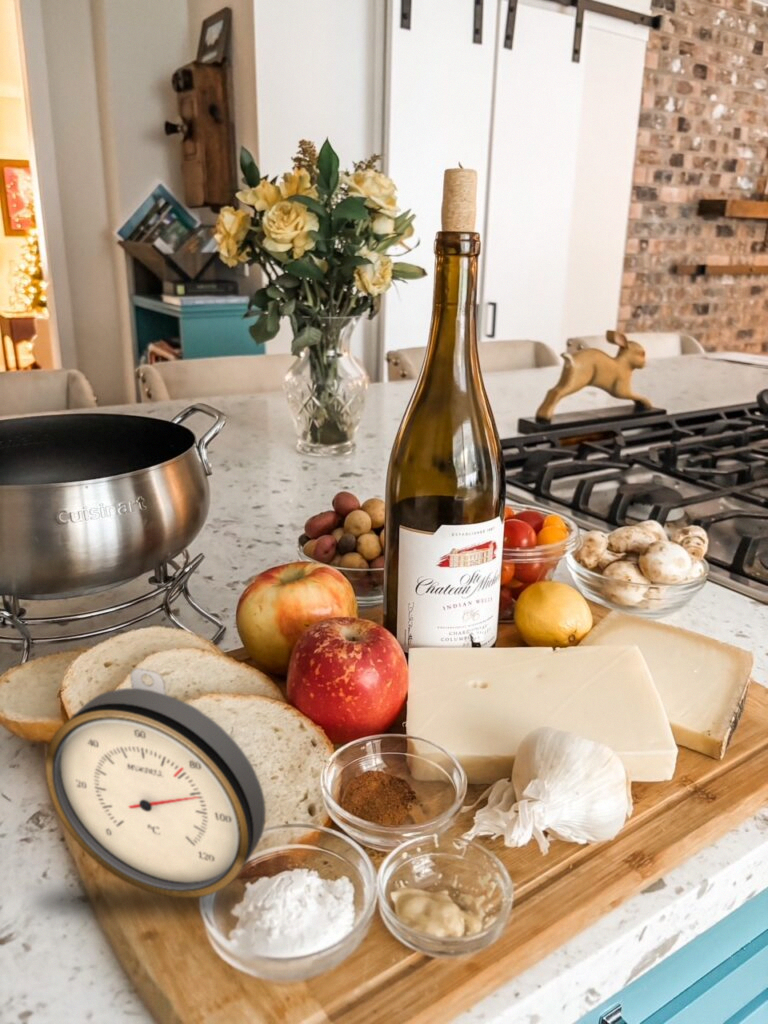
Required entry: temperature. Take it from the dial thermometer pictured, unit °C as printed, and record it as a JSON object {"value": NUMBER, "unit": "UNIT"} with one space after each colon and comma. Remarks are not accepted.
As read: {"value": 90, "unit": "°C"}
